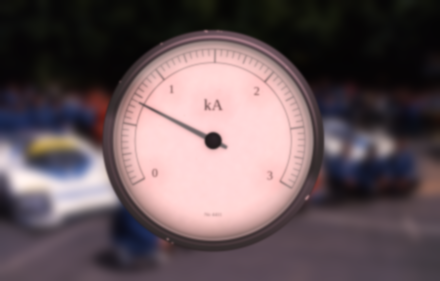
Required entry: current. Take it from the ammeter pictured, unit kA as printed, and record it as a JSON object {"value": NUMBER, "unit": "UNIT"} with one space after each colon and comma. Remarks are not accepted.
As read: {"value": 0.7, "unit": "kA"}
